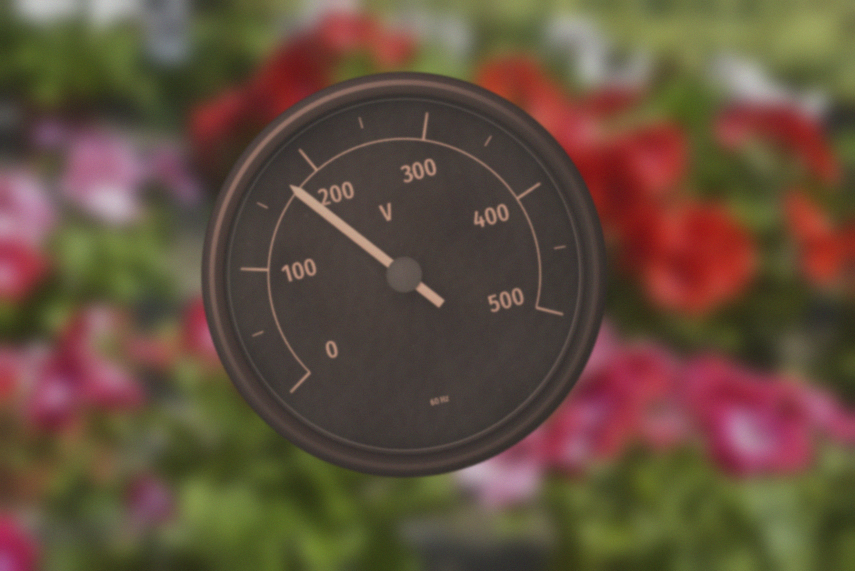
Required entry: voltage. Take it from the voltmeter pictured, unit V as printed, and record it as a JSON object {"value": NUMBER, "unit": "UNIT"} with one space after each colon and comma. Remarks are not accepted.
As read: {"value": 175, "unit": "V"}
